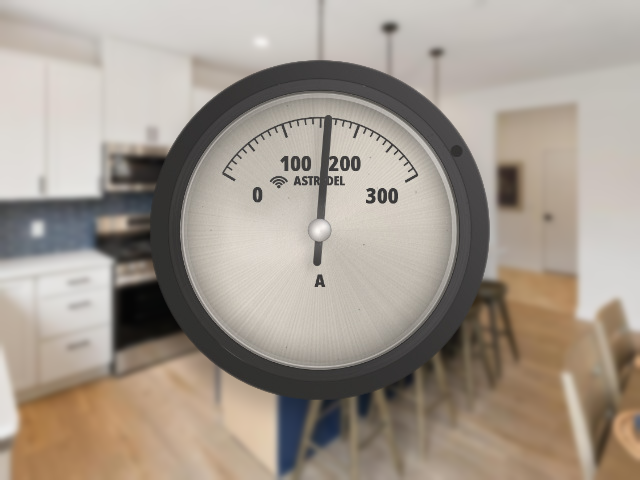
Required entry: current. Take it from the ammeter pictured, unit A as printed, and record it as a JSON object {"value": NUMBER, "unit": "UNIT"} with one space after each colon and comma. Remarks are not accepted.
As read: {"value": 160, "unit": "A"}
